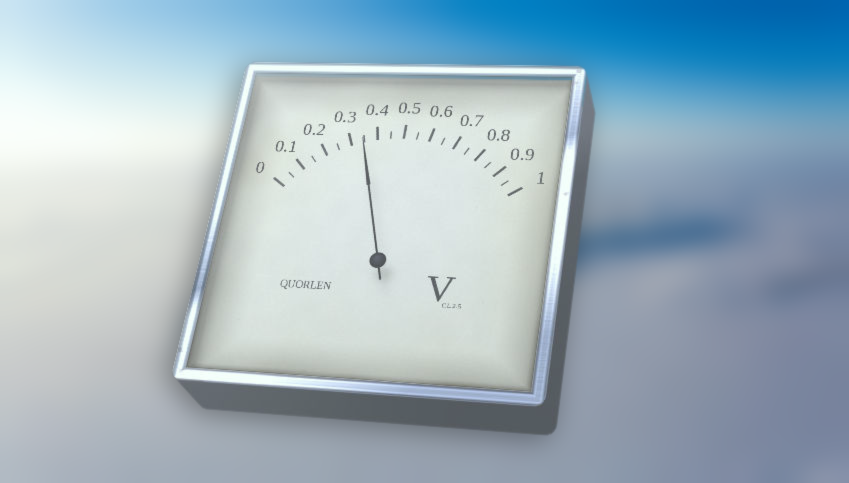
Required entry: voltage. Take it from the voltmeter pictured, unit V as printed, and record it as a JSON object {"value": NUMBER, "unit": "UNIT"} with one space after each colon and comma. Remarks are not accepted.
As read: {"value": 0.35, "unit": "V"}
